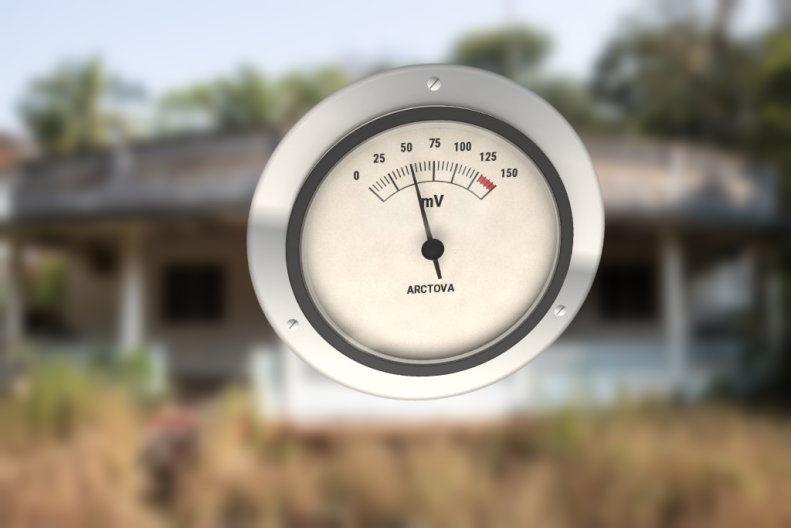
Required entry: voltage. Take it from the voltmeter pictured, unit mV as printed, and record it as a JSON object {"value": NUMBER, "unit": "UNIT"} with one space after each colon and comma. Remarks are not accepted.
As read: {"value": 50, "unit": "mV"}
